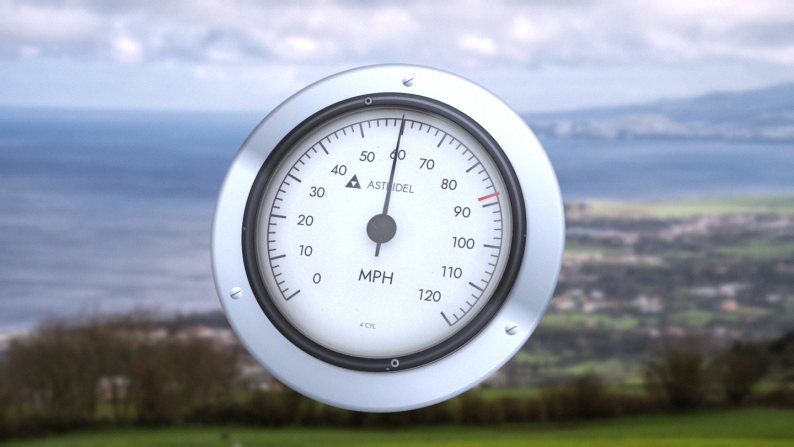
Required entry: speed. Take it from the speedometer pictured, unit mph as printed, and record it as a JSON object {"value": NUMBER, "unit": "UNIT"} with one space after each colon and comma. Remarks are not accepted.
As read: {"value": 60, "unit": "mph"}
